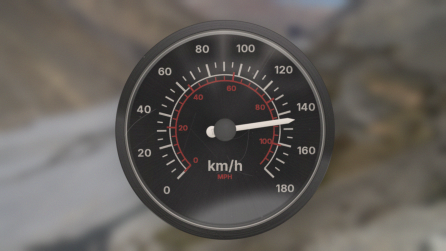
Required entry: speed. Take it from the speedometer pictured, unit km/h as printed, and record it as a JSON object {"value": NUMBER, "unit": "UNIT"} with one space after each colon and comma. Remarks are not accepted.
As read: {"value": 145, "unit": "km/h"}
